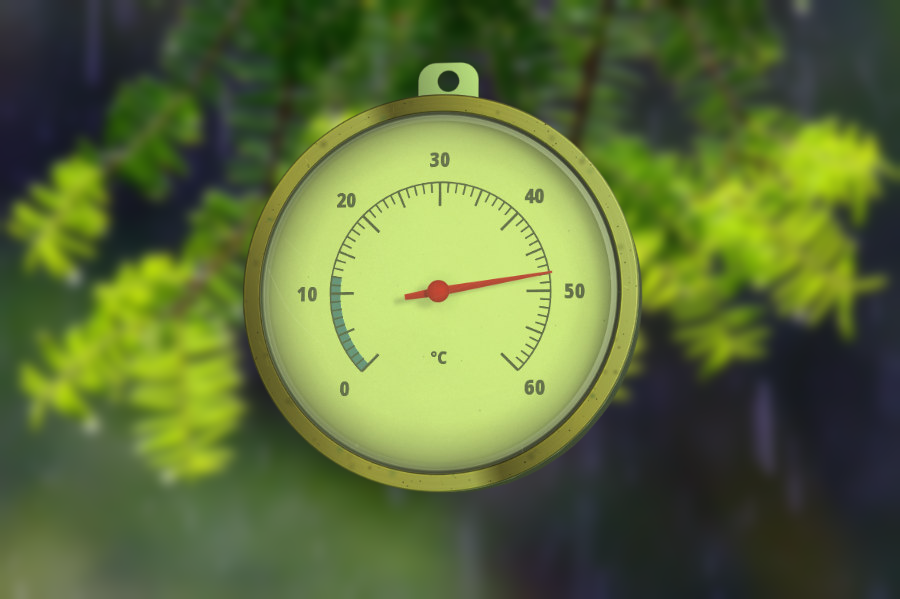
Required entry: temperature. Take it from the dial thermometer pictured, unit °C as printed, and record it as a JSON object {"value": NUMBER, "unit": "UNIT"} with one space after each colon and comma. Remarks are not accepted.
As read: {"value": 48, "unit": "°C"}
